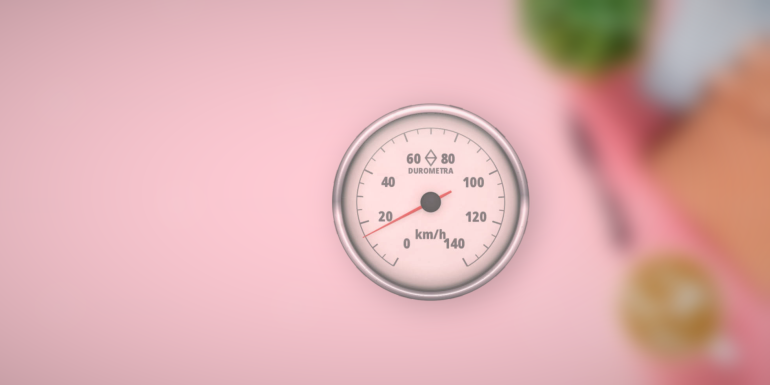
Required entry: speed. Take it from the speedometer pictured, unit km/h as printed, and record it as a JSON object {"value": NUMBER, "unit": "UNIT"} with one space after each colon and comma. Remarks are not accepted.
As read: {"value": 15, "unit": "km/h"}
